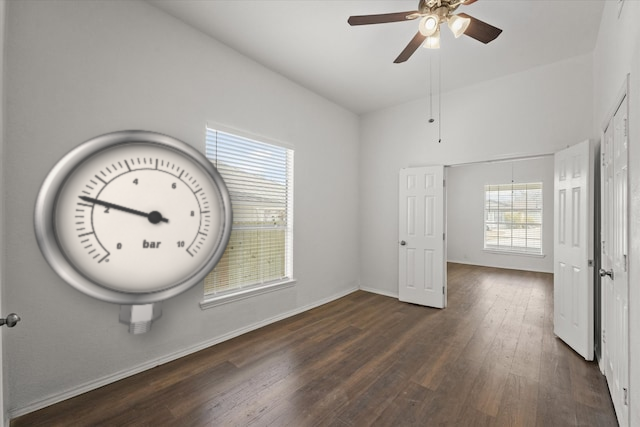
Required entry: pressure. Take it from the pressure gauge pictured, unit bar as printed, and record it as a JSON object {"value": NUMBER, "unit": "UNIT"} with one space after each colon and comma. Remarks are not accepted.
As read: {"value": 2.2, "unit": "bar"}
